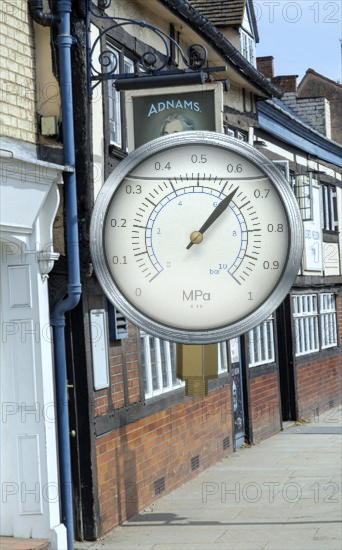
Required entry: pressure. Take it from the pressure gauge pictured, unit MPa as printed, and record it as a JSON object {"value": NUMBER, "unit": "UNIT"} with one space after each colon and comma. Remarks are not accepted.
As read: {"value": 0.64, "unit": "MPa"}
